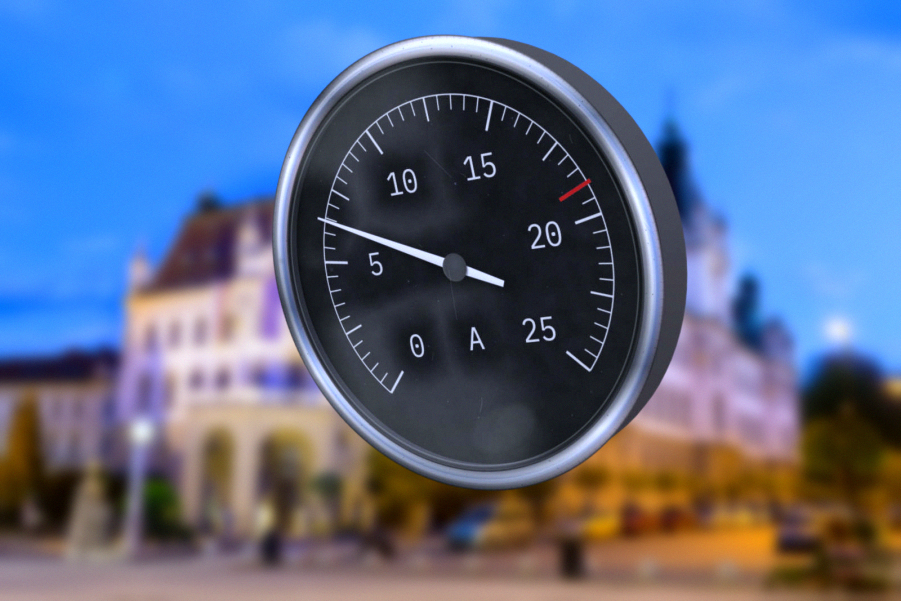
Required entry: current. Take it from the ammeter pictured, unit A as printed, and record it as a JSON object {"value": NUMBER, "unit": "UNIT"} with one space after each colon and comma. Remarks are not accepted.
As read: {"value": 6.5, "unit": "A"}
